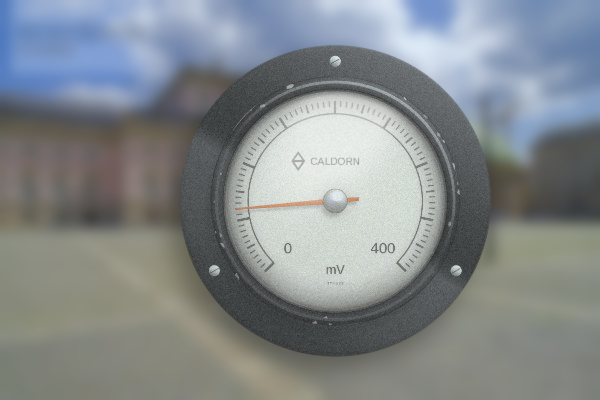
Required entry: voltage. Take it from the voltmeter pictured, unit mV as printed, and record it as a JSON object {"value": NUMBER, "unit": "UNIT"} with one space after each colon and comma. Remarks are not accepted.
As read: {"value": 60, "unit": "mV"}
